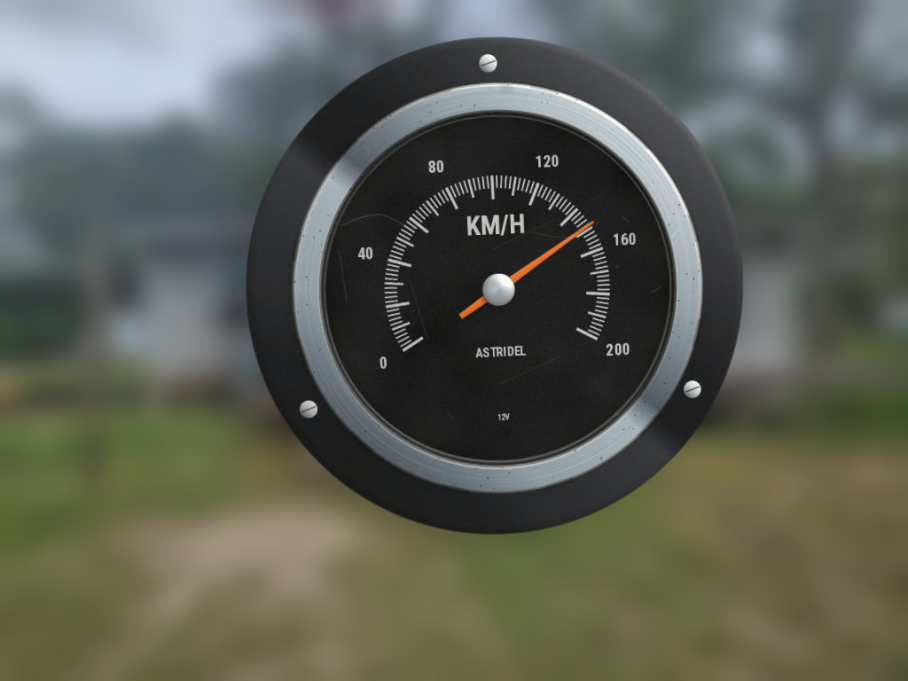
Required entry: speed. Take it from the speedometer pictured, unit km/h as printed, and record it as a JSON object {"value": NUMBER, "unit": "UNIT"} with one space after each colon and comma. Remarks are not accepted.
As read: {"value": 148, "unit": "km/h"}
